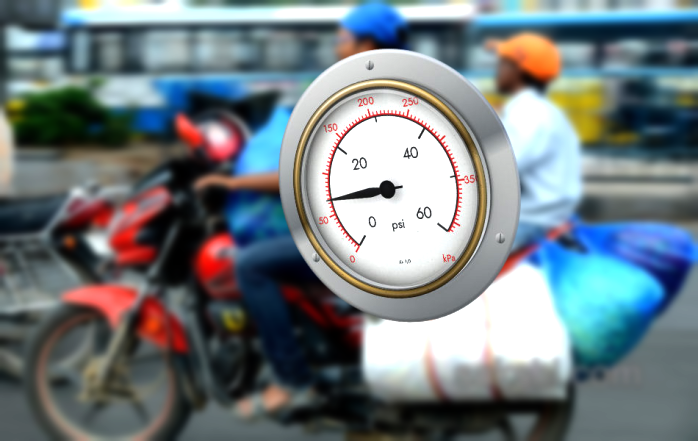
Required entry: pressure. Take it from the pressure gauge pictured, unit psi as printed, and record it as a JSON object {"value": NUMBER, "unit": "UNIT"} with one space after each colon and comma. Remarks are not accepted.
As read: {"value": 10, "unit": "psi"}
